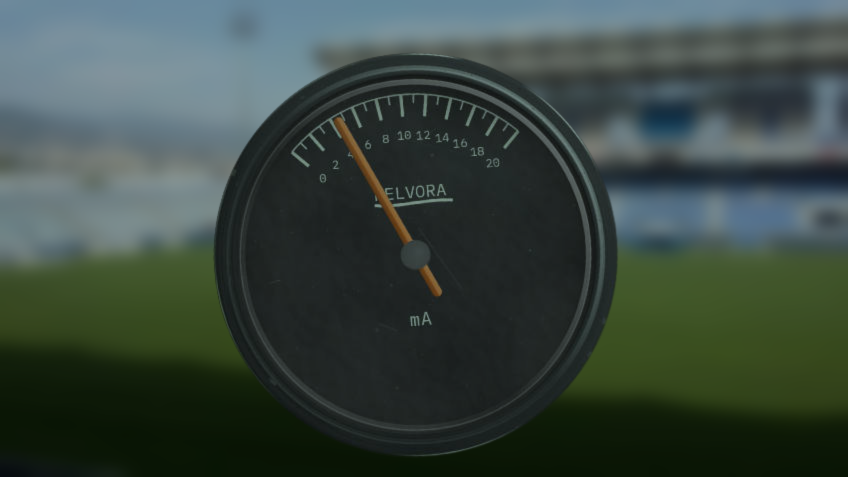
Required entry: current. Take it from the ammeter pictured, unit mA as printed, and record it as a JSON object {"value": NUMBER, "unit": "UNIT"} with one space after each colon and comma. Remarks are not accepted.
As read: {"value": 4.5, "unit": "mA"}
